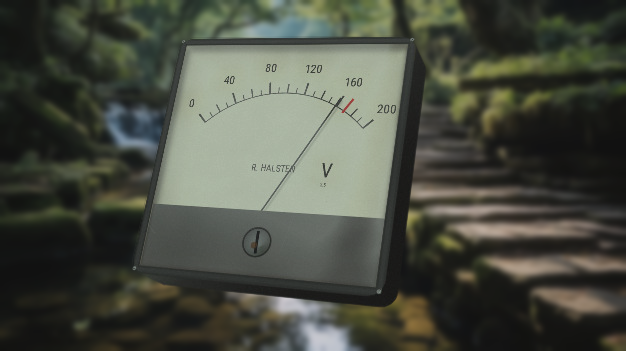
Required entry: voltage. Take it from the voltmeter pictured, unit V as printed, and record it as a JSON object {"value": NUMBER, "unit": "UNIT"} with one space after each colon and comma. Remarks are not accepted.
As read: {"value": 160, "unit": "V"}
